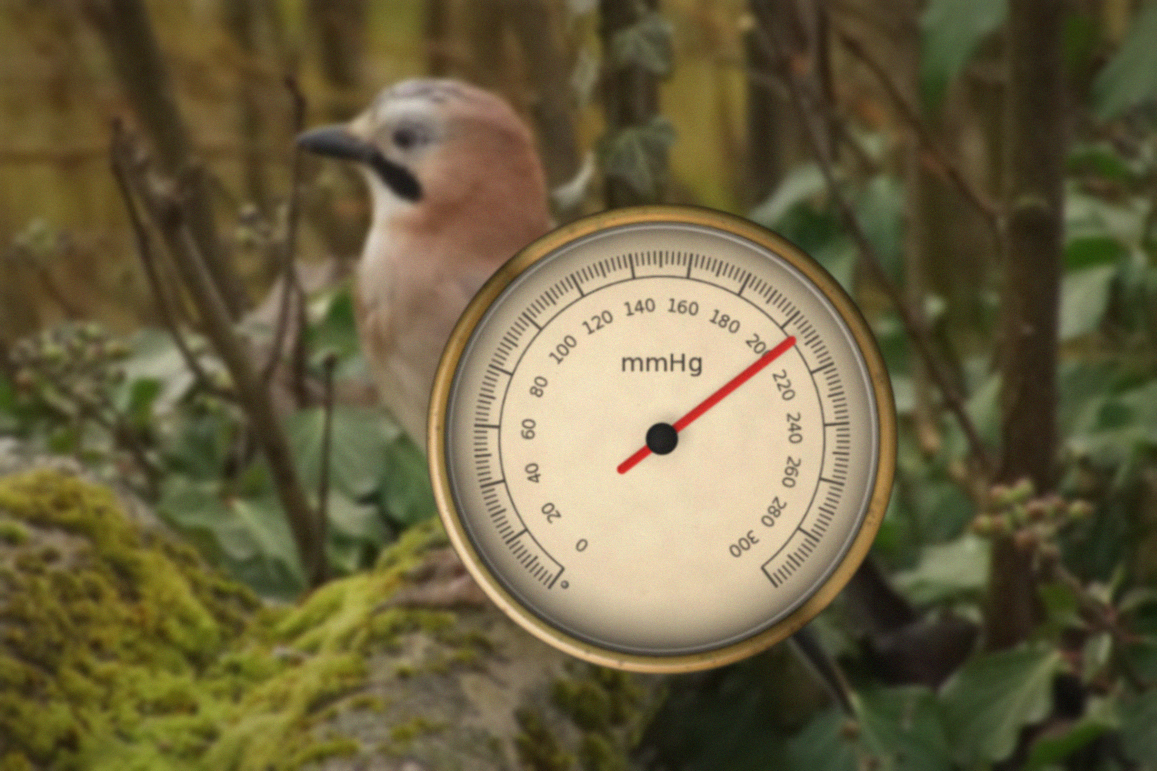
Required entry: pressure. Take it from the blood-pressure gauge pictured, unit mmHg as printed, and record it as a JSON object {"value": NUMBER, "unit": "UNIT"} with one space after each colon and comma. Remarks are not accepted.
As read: {"value": 206, "unit": "mmHg"}
